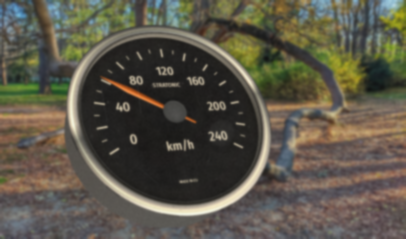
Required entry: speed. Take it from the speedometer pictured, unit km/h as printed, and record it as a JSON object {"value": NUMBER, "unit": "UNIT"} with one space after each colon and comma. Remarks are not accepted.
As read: {"value": 60, "unit": "km/h"}
